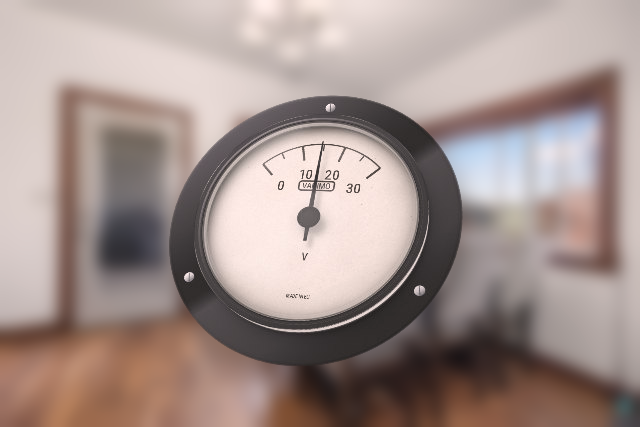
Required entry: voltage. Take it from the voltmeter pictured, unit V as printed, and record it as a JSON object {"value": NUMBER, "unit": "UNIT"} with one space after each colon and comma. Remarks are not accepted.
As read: {"value": 15, "unit": "V"}
